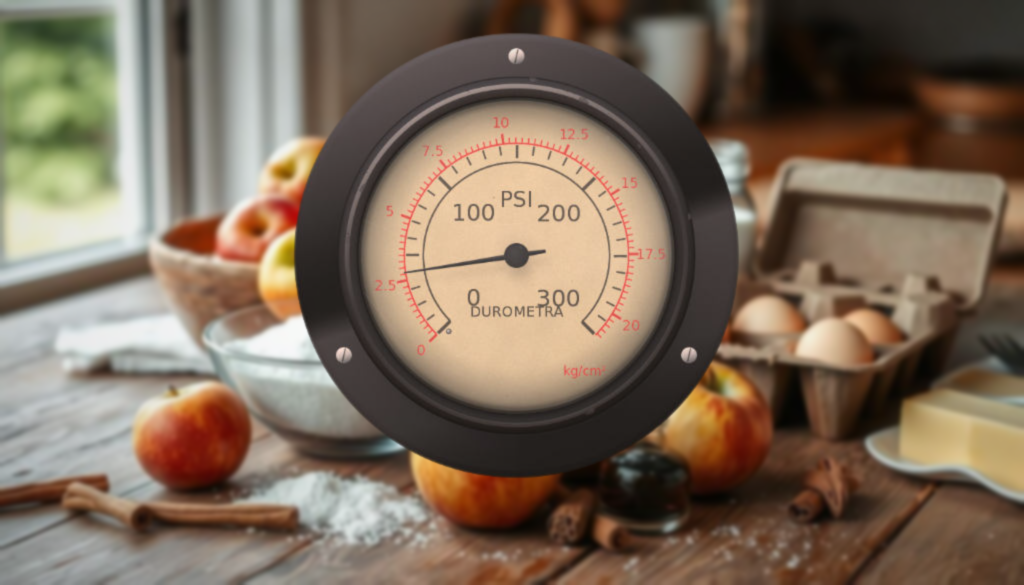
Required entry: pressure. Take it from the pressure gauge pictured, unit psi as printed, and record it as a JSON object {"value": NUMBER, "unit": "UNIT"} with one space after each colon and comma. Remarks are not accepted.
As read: {"value": 40, "unit": "psi"}
